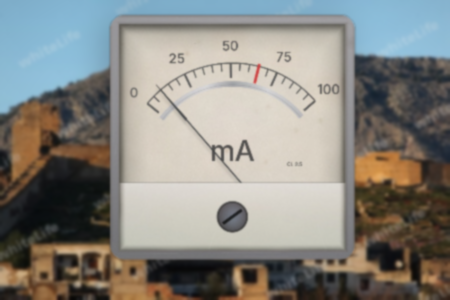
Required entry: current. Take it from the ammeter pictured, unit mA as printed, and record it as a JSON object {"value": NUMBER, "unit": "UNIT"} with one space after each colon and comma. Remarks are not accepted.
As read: {"value": 10, "unit": "mA"}
